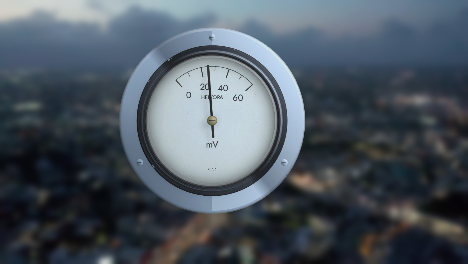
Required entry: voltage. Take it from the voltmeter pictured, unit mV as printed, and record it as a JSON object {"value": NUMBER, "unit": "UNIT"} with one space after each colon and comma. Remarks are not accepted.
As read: {"value": 25, "unit": "mV"}
